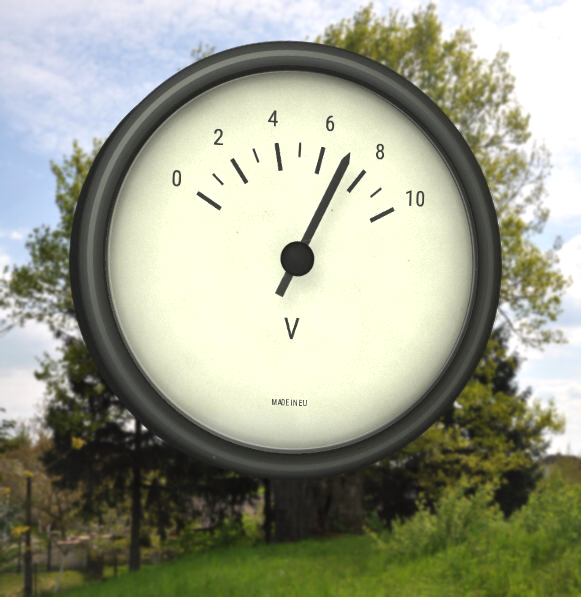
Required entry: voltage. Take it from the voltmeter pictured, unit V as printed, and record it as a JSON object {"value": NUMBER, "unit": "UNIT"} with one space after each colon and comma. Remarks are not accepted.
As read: {"value": 7, "unit": "V"}
